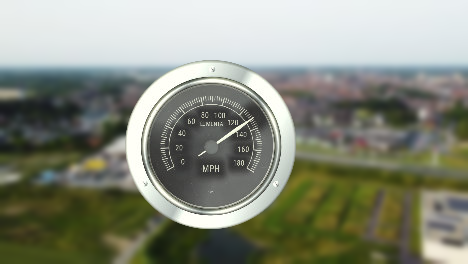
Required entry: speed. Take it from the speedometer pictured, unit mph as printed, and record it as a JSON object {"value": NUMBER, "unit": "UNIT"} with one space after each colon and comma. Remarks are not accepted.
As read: {"value": 130, "unit": "mph"}
